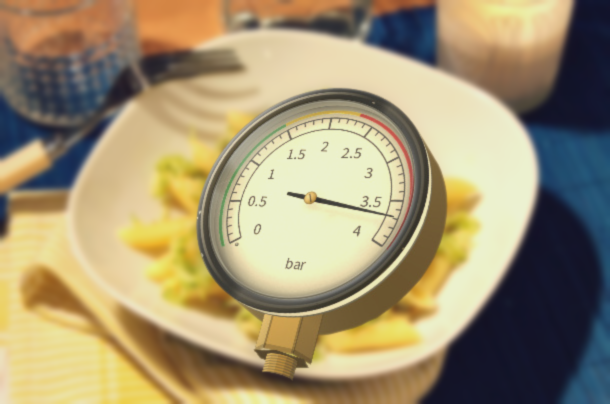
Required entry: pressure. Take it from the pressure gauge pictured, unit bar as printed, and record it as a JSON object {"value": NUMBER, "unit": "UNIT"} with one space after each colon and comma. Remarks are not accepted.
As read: {"value": 3.7, "unit": "bar"}
